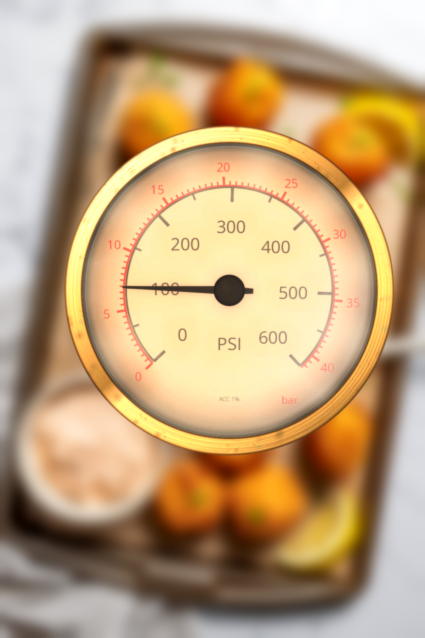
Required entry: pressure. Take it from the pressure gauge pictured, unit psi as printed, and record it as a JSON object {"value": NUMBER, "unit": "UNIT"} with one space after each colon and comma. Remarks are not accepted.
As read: {"value": 100, "unit": "psi"}
